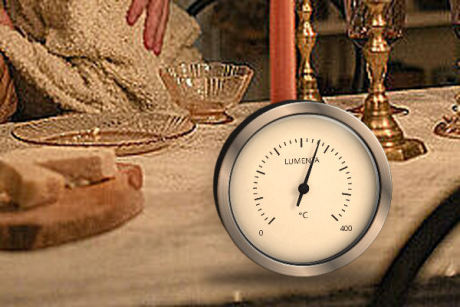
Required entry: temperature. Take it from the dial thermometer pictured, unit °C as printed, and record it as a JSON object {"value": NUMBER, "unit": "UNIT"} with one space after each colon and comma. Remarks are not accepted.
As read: {"value": 230, "unit": "°C"}
